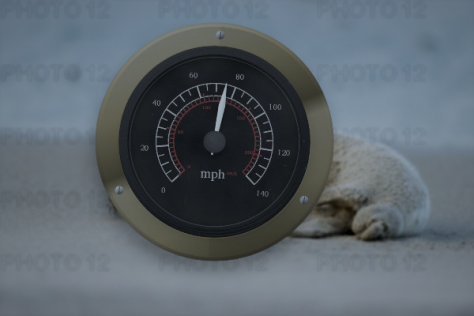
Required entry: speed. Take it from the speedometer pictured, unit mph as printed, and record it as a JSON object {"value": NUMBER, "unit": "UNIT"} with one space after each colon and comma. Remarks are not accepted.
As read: {"value": 75, "unit": "mph"}
